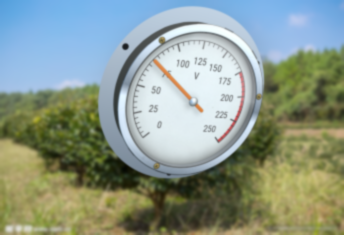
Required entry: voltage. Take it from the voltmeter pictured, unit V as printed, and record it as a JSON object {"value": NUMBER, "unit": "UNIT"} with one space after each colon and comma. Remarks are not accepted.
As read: {"value": 75, "unit": "V"}
